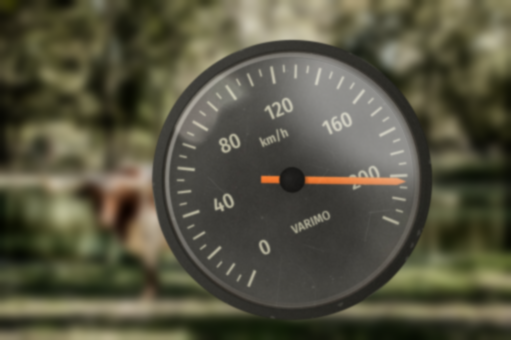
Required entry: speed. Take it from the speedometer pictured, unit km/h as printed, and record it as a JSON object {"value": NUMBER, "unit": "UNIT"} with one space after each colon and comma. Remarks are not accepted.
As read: {"value": 202.5, "unit": "km/h"}
